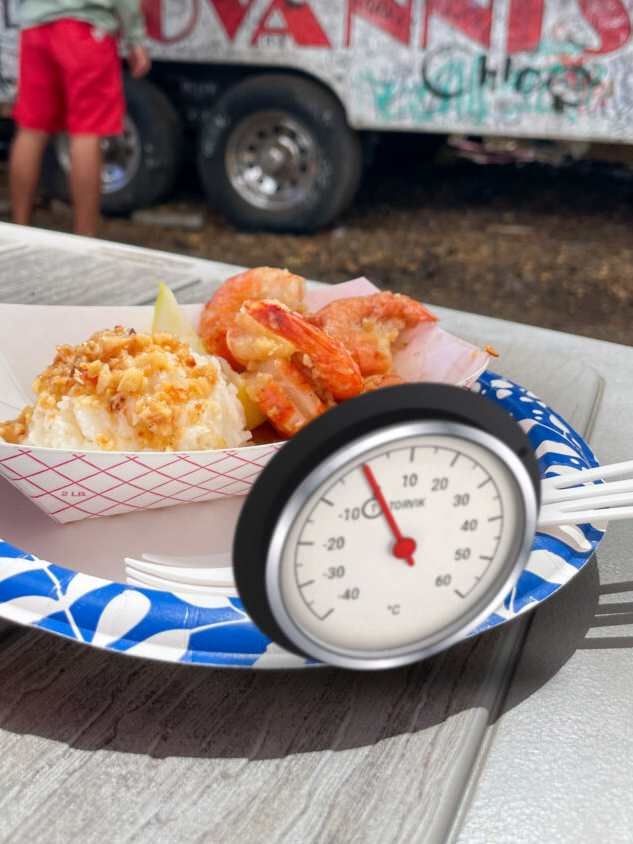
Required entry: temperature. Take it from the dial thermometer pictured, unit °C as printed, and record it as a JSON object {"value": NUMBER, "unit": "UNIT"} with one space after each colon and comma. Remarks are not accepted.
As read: {"value": 0, "unit": "°C"}
